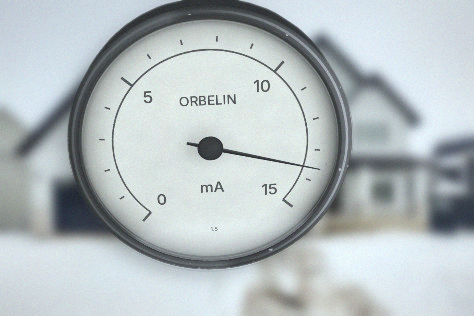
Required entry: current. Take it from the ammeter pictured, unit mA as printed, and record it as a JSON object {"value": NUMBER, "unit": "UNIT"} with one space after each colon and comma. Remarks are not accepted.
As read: {"value": 13.5, "unit": "mA"}
